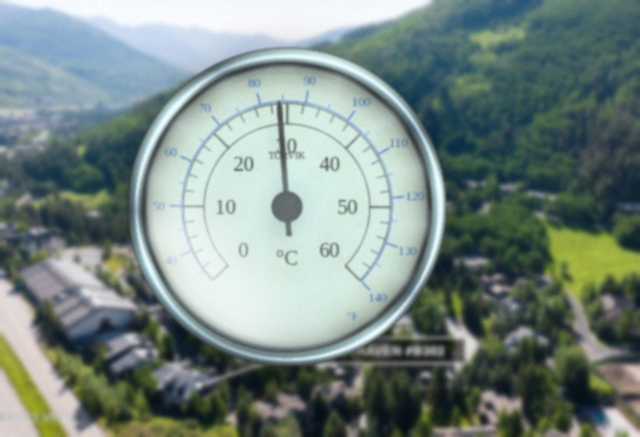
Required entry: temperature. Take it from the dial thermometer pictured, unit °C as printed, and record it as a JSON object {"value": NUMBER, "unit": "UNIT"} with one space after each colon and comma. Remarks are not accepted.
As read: {"value": 29, "unit": "°C"}
